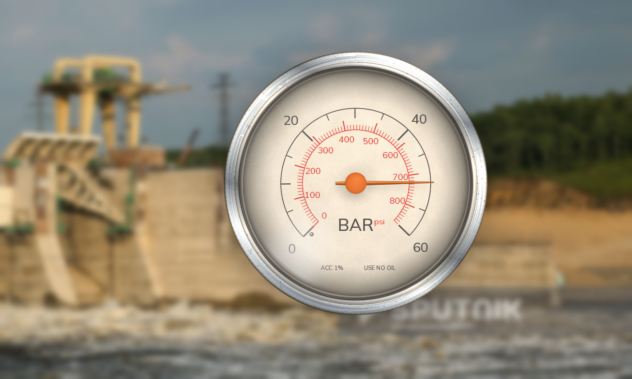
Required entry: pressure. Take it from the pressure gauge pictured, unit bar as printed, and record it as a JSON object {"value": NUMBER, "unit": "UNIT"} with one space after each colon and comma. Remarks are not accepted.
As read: {"value": 50, "unit": "bar"}
